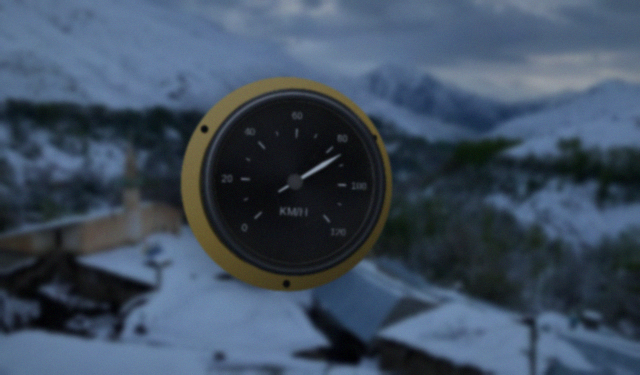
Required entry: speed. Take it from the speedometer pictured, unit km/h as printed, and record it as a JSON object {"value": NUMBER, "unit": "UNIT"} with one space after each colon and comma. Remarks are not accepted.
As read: {"value": 85, "unit": "km/h"}
